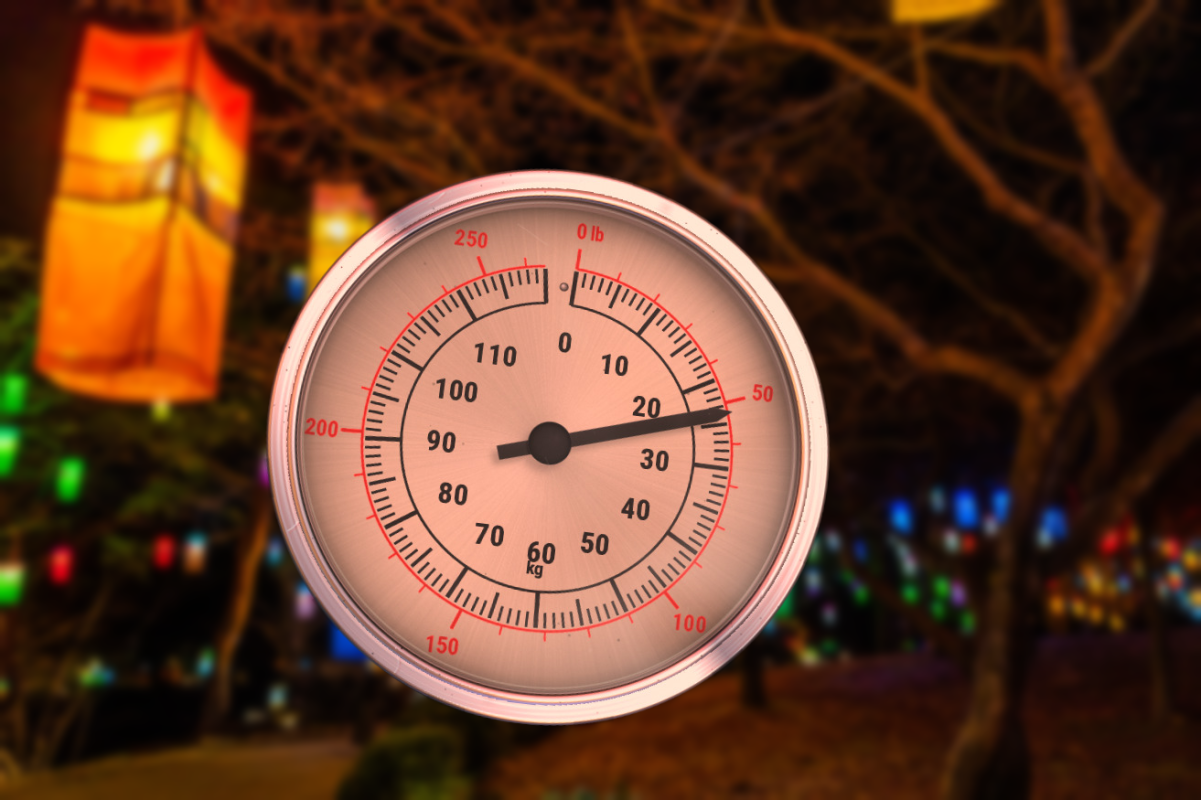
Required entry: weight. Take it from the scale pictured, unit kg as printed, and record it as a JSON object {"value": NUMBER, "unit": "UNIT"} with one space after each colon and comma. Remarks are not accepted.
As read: {"value": 24, "unit": "kg"}
